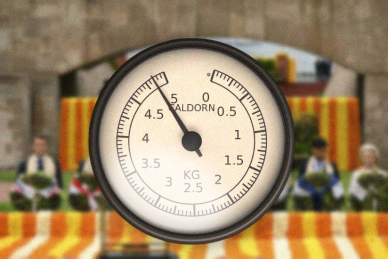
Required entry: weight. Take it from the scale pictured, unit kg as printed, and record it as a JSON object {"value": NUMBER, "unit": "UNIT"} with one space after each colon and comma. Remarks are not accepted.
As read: {"value": 4.85, "unit": "kg"}
